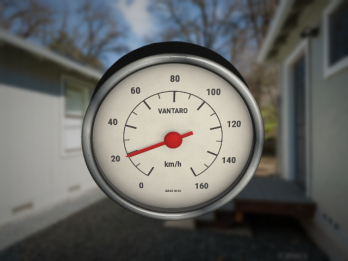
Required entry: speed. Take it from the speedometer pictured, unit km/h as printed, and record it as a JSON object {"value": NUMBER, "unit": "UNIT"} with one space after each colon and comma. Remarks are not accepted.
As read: {"value": 20, "unit": "km/h"}
